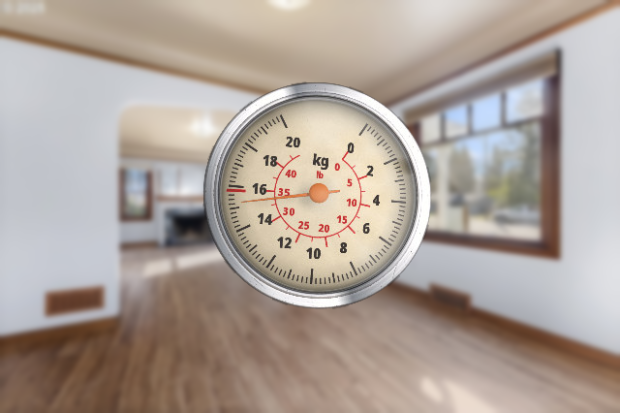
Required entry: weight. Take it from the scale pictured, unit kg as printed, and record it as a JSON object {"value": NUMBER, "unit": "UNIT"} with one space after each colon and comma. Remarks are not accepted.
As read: {"value": 15.2, "unit": "kg"}
